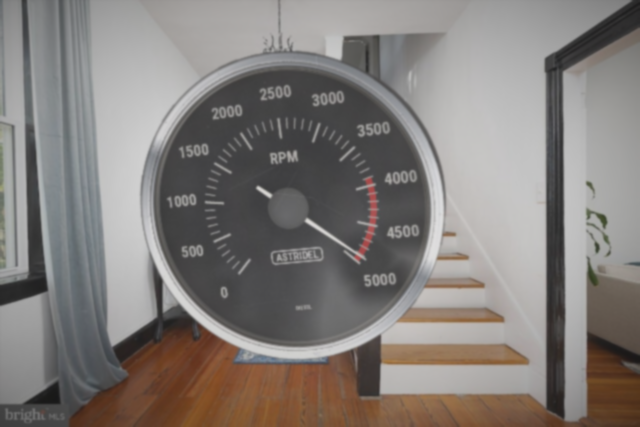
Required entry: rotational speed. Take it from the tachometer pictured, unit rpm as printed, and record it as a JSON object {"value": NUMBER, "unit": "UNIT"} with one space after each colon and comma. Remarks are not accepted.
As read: {"value": 4900, "unit": "rpm"}
